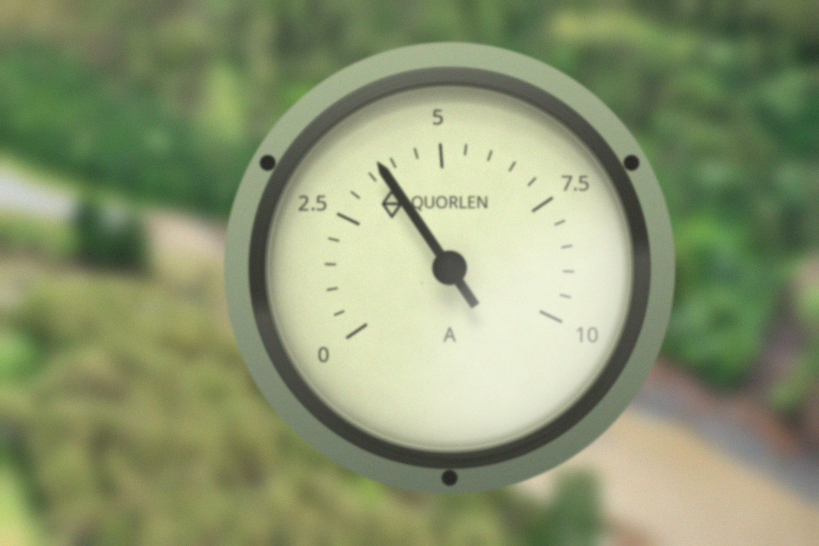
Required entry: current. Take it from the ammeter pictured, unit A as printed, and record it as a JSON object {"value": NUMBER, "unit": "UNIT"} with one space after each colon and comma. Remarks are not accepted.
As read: {"value": 3.75, "unit": "A"}
